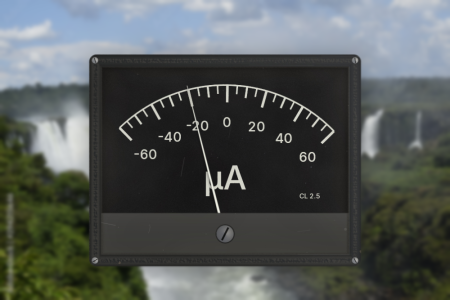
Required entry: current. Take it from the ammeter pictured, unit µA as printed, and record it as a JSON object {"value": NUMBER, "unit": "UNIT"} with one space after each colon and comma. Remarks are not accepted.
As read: {"value": -20, "unit": "µA"}
